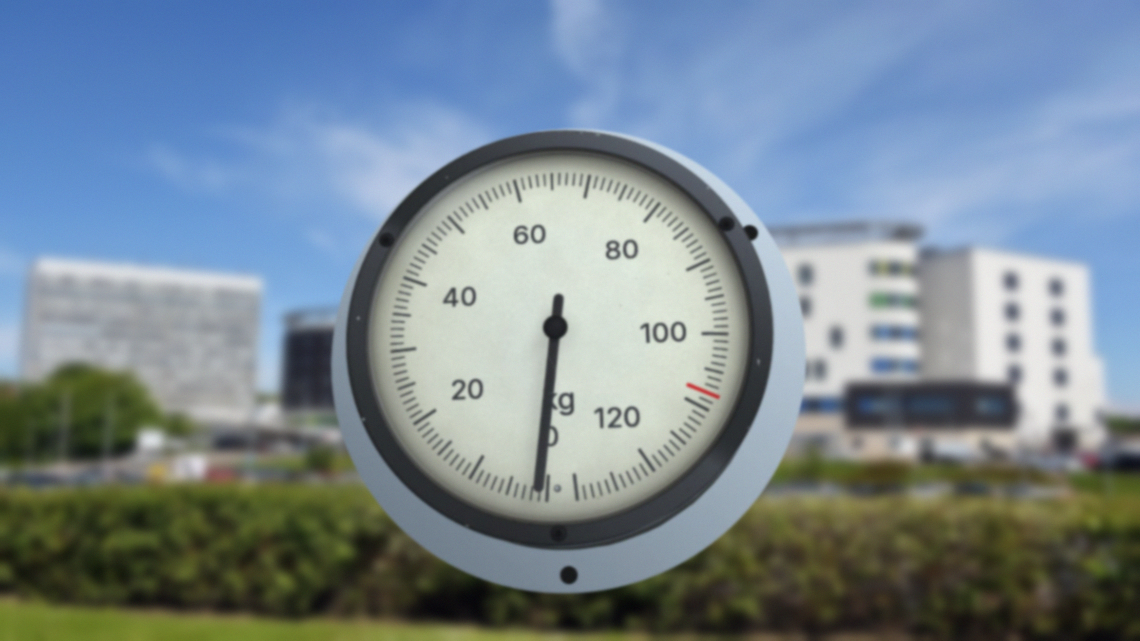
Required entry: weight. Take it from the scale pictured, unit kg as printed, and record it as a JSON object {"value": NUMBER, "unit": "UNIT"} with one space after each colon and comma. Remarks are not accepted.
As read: {"value": 1, "unit": "kg"}
